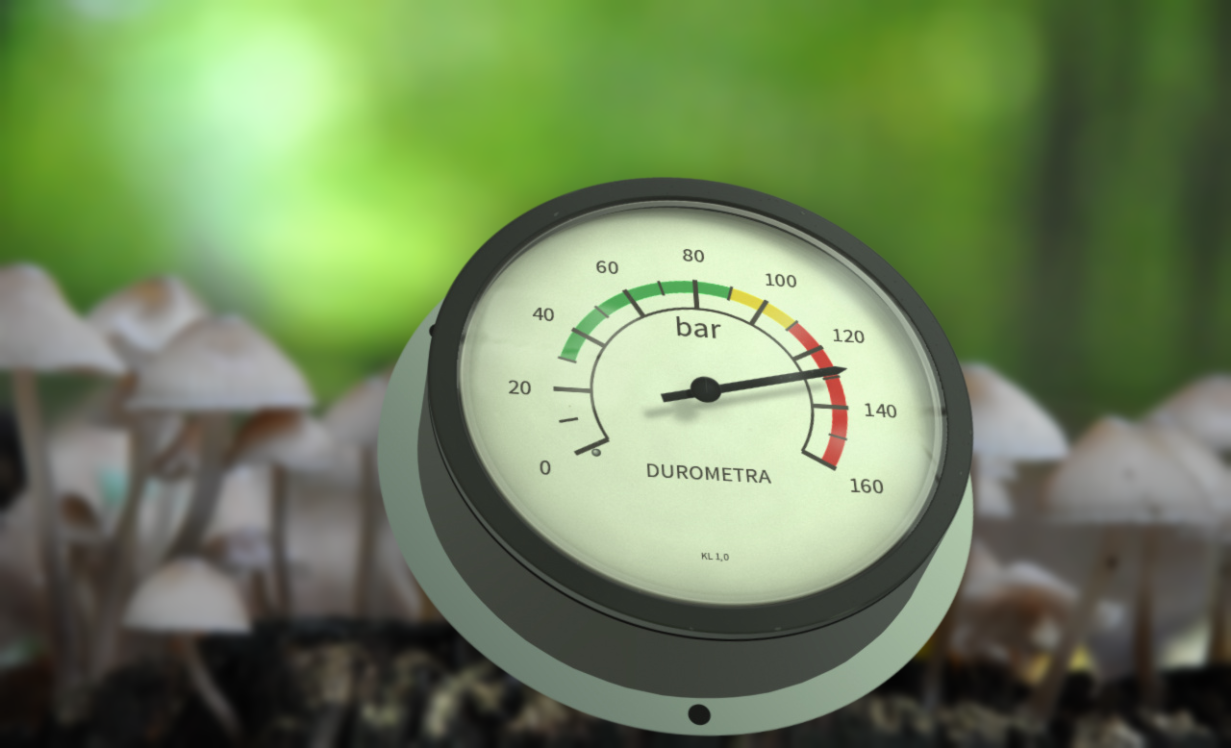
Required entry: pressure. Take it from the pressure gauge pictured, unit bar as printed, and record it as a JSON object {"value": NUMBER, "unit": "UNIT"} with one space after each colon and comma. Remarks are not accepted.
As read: {"value": 130, "unit": "bar"}
